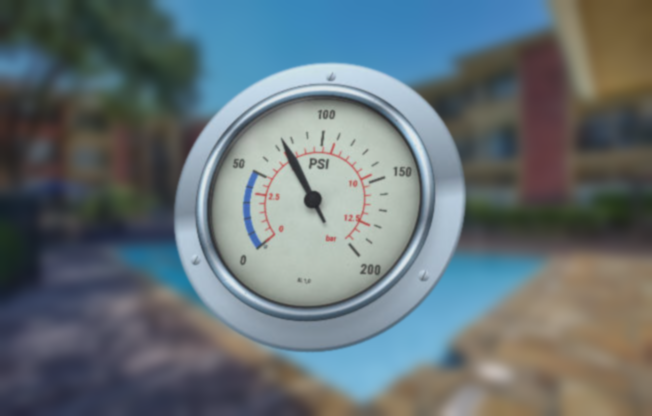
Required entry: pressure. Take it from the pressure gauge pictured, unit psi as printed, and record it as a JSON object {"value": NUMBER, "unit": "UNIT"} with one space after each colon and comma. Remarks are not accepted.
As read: {"value": 75, "unit": "psi"}
